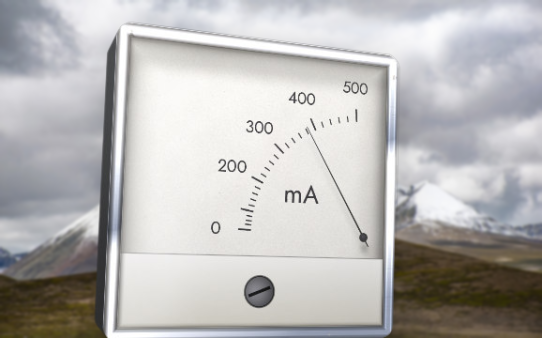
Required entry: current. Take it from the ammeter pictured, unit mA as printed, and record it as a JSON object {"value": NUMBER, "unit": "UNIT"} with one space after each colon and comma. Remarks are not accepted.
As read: {"value": 380, "unit": "mA"}
